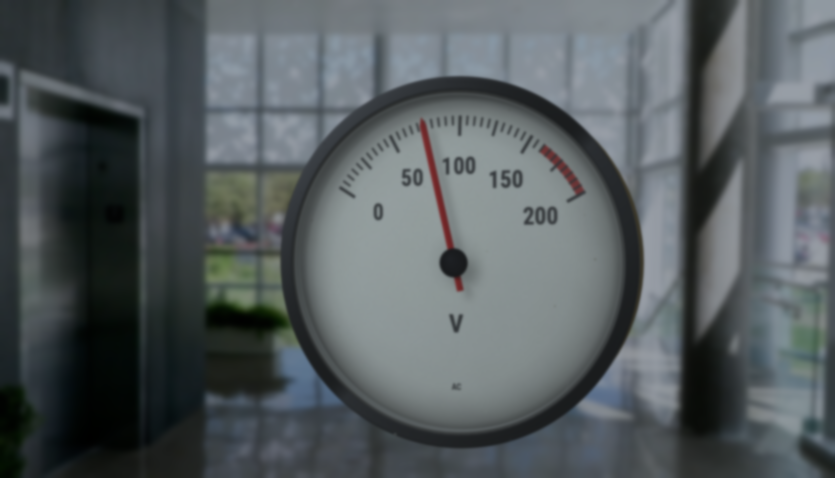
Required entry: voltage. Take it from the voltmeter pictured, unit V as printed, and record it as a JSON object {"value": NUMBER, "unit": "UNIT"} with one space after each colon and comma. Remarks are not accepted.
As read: {"value": 75, "unit": "V"}
